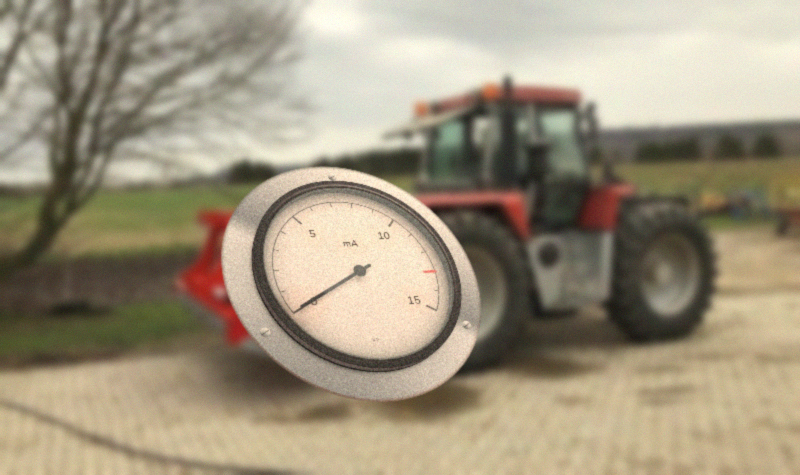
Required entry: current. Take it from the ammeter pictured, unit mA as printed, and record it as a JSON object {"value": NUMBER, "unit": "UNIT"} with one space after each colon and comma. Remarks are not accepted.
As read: {"value": 0, "unit": "mA"}
